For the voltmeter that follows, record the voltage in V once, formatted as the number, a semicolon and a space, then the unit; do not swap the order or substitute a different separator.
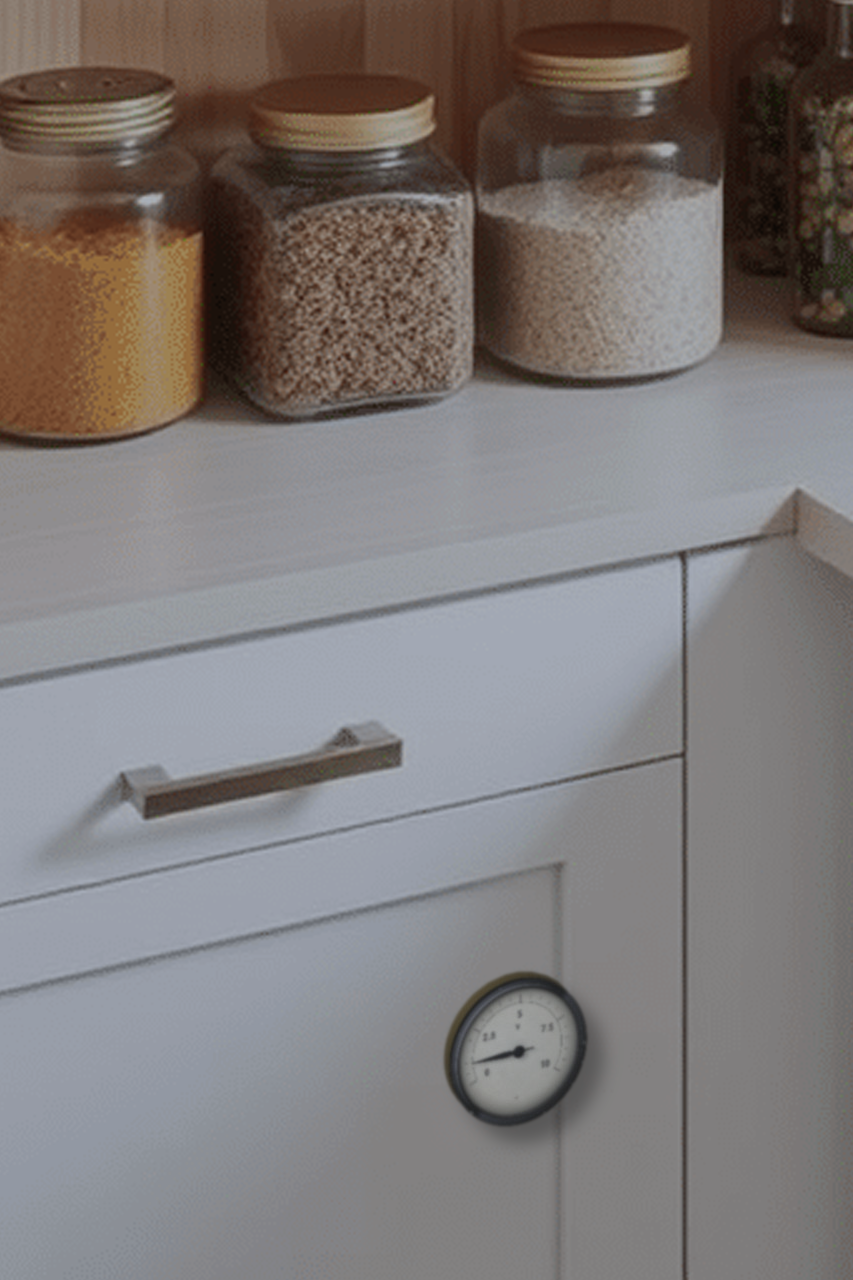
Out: 1; V
